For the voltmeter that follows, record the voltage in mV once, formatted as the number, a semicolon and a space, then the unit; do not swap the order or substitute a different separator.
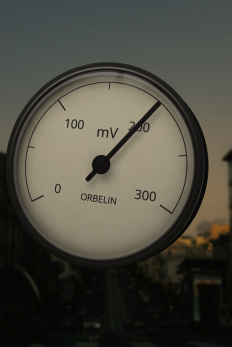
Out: 200; mV
